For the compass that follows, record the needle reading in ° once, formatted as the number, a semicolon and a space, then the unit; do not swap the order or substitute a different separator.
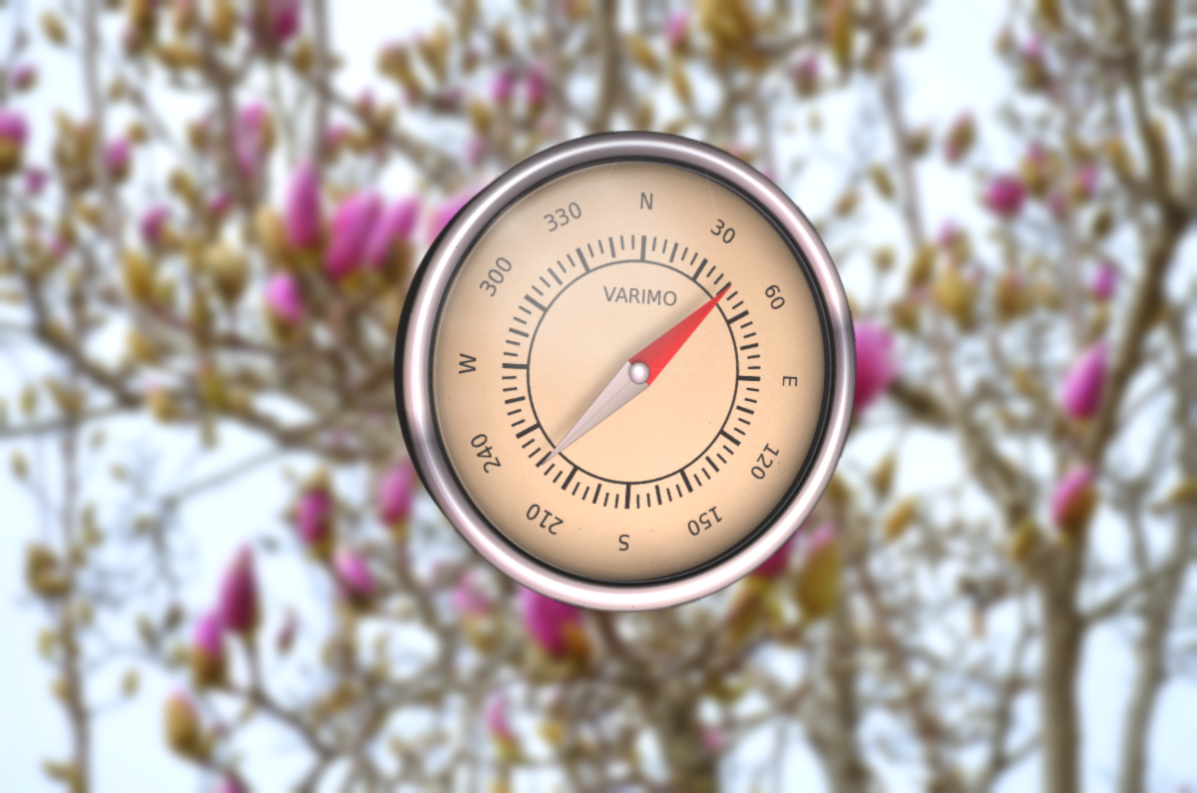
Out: 45; °
